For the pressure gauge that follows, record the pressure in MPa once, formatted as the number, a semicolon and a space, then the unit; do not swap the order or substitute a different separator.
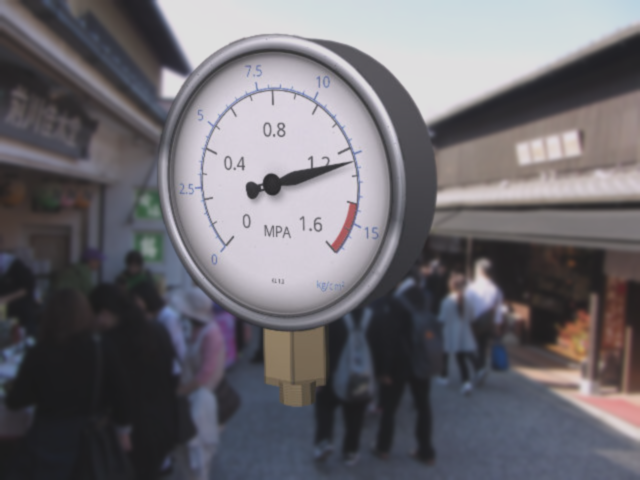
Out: 1.25; MPa
